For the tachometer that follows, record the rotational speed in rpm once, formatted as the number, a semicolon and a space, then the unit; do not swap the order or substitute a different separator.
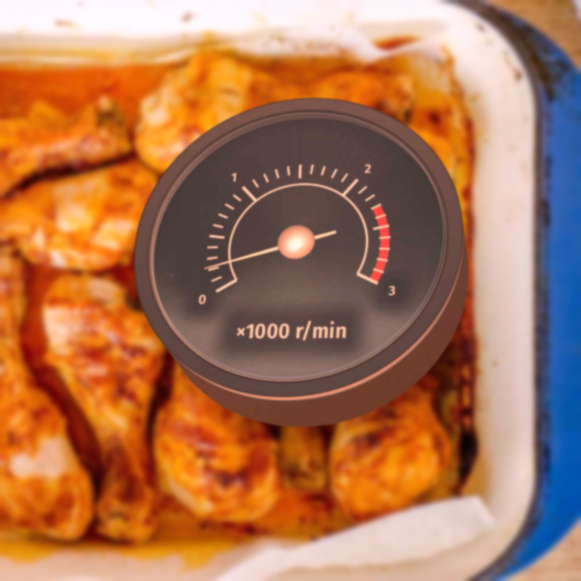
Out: 200; rpm
